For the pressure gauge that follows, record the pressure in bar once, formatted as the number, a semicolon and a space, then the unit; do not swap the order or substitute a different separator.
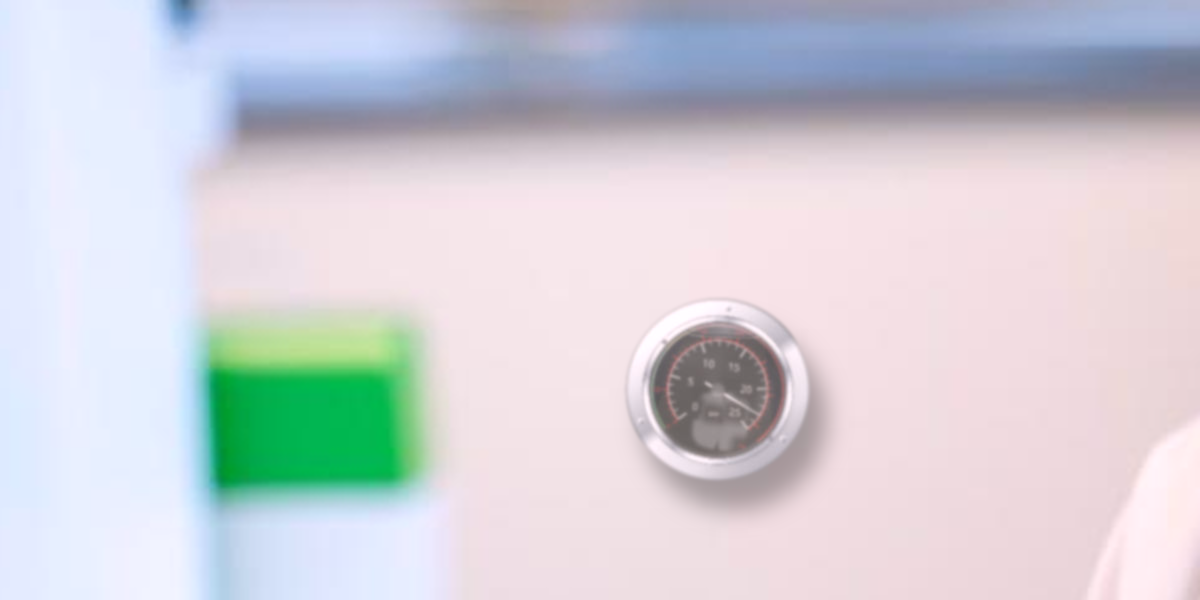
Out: 23; bar
